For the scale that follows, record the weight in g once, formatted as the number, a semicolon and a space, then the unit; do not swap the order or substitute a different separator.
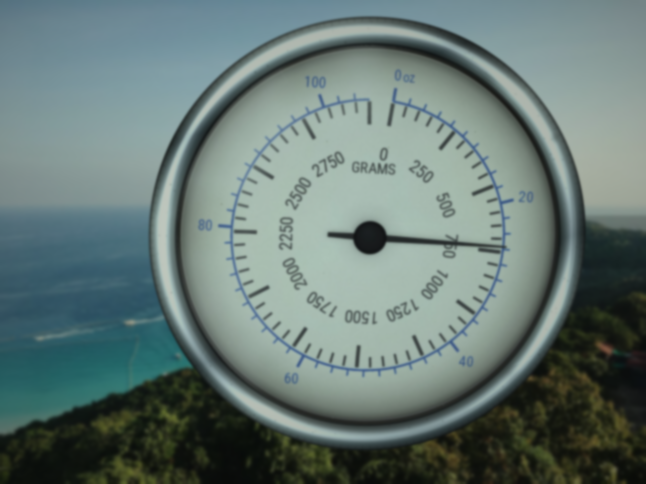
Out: 725; g
